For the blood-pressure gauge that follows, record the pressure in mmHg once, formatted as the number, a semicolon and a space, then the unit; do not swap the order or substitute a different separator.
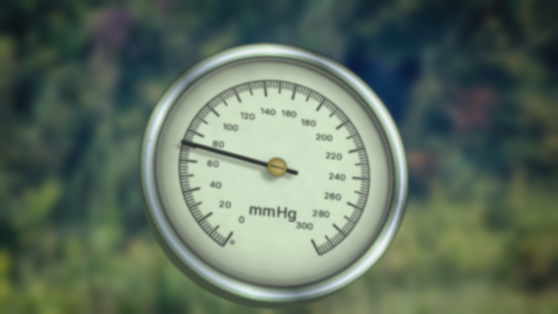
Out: 70; mmHg
